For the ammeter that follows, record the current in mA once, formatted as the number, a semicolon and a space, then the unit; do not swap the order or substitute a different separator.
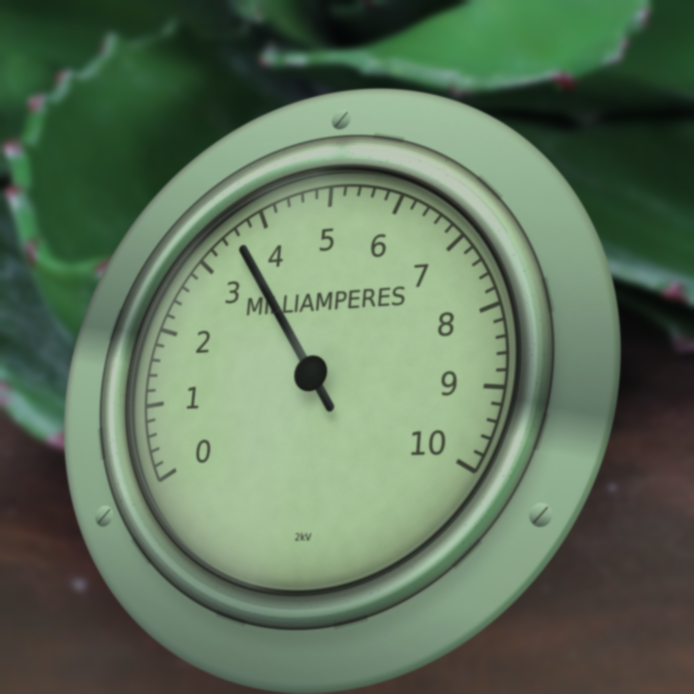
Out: 3.6; mA
